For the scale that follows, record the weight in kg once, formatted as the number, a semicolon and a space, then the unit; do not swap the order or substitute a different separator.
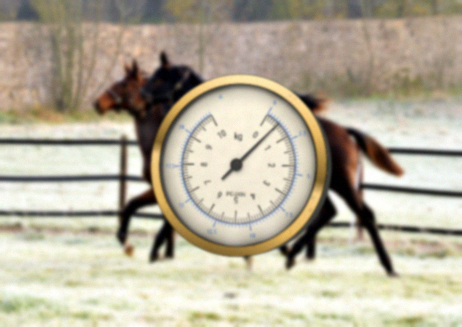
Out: 0.5; kg
